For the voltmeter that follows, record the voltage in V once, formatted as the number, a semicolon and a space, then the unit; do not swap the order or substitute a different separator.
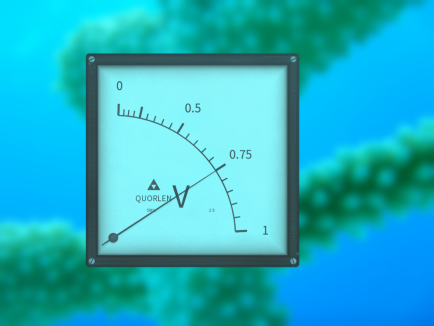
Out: 0.75; V
